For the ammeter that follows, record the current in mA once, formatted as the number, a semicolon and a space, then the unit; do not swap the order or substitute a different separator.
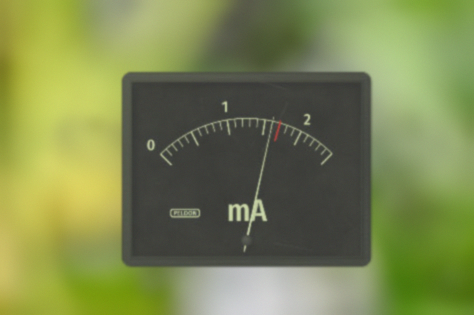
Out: 1.6; mA
